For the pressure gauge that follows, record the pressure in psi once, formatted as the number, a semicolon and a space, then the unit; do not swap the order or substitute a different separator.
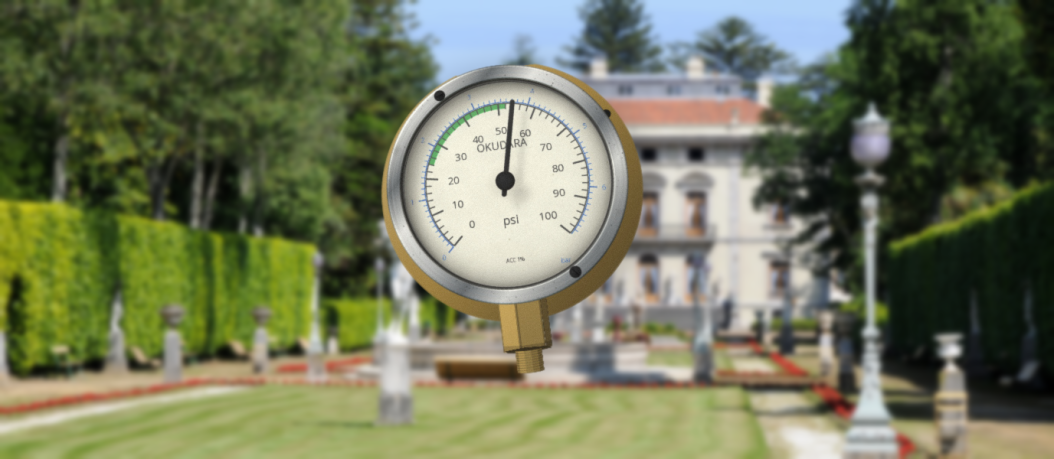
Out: 54; psi
